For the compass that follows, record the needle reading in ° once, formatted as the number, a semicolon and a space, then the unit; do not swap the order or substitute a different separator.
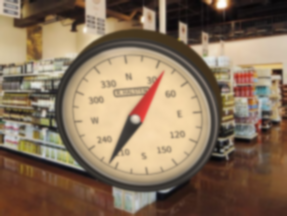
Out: 37.5; °
